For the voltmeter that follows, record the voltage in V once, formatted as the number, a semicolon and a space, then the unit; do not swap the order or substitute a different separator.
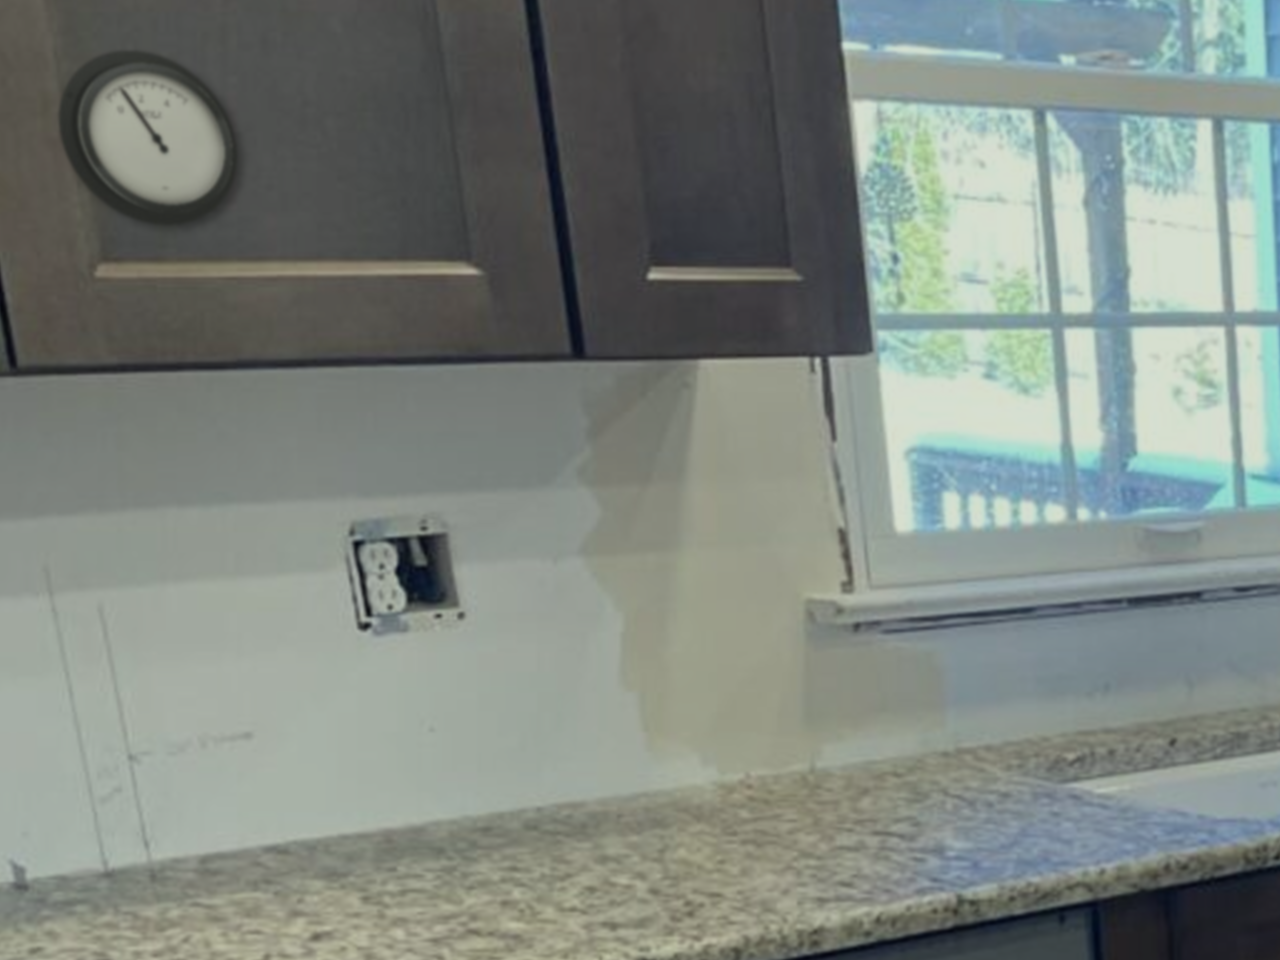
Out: 1; V
